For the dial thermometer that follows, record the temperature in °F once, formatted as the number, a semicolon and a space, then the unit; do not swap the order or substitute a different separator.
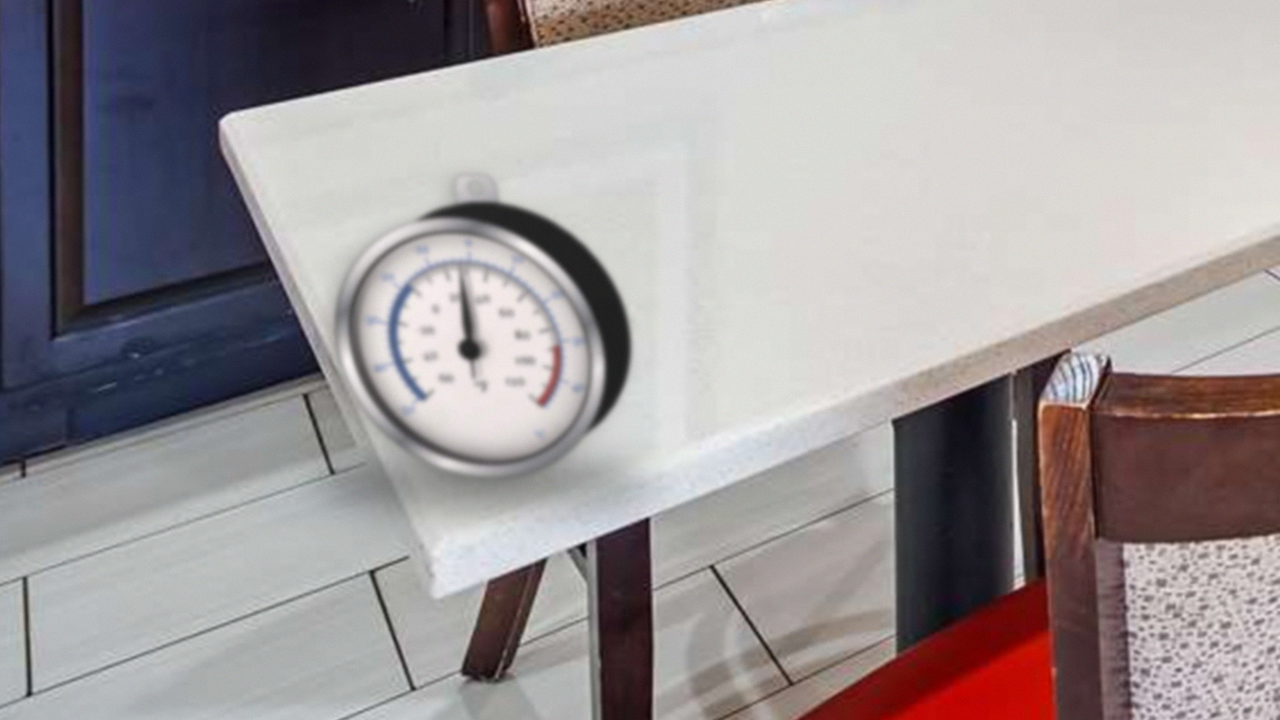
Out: 30; °F
